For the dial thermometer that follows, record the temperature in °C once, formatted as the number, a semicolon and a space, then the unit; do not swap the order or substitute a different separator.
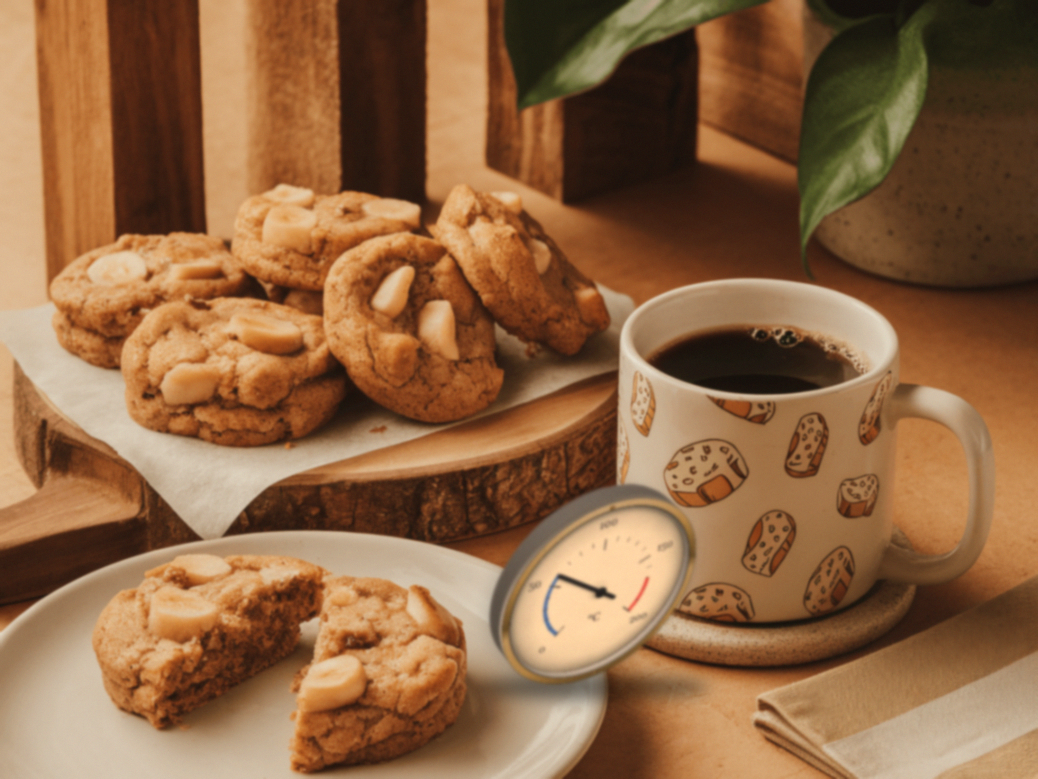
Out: 60; °C
